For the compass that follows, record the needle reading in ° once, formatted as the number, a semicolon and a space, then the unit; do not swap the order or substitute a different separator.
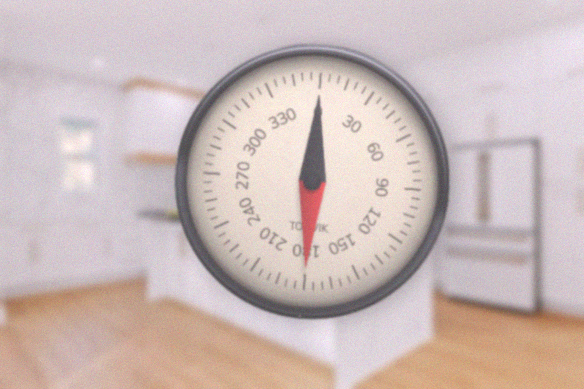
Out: 180; °
